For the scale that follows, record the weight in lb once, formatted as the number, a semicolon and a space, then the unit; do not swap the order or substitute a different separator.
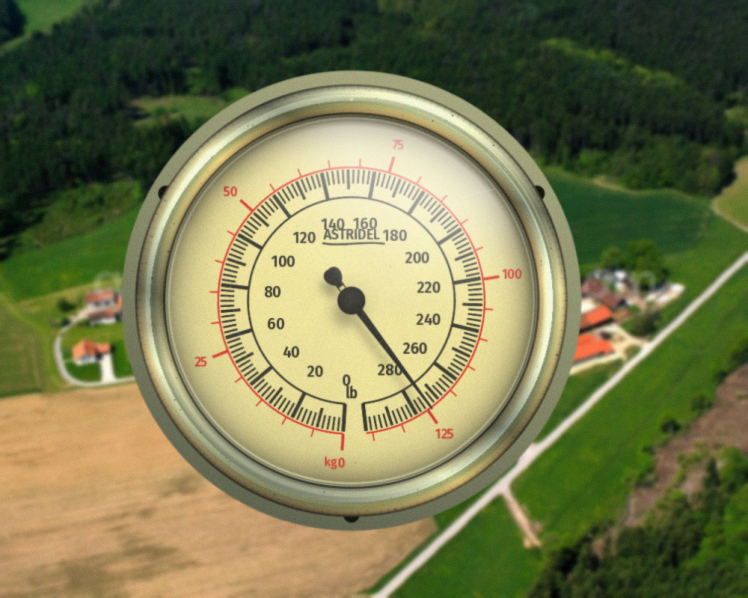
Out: 274; lb
